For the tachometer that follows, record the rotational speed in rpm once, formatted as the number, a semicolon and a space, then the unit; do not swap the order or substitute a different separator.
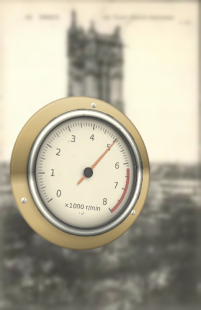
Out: 5000; rpm
